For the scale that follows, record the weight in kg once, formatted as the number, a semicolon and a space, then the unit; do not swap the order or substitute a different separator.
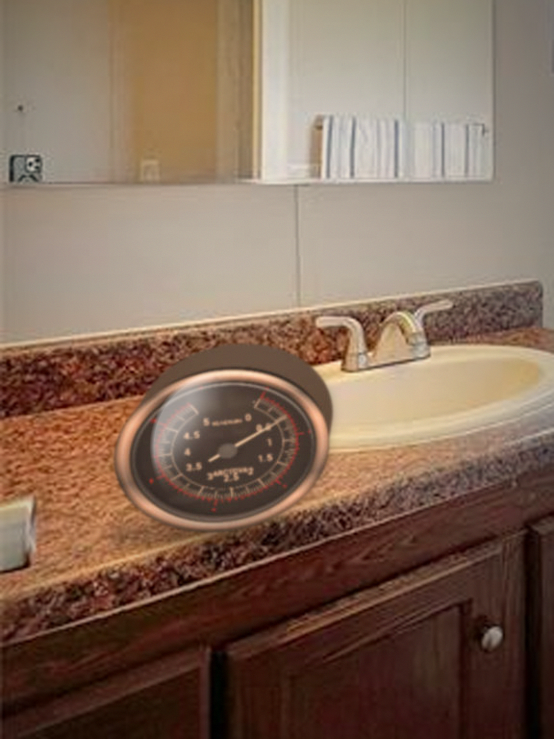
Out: 0.5; kg
